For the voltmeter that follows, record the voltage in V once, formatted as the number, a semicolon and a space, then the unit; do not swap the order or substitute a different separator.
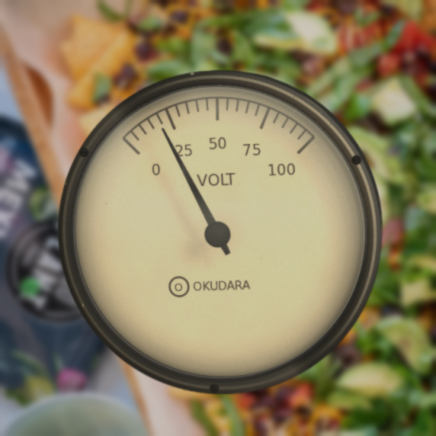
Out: 20; V
